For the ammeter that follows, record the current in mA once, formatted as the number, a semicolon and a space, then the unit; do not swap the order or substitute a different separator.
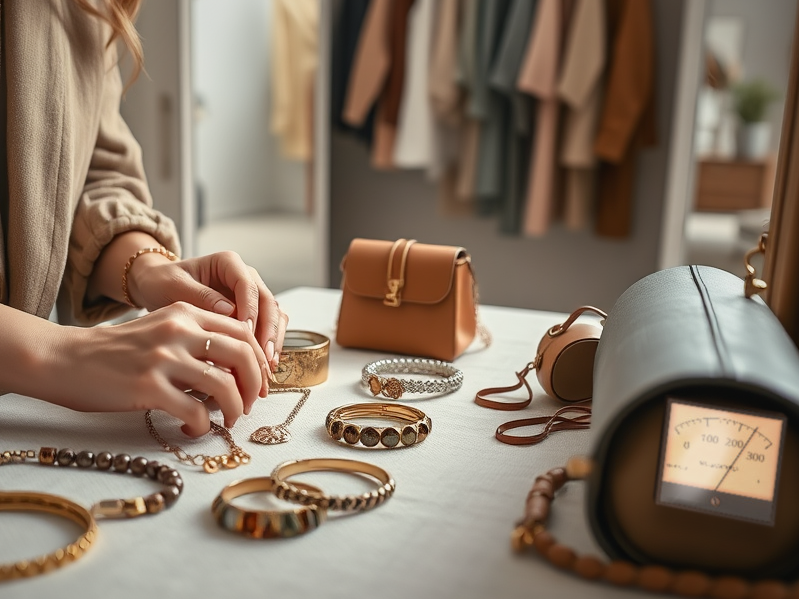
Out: 240; mA
